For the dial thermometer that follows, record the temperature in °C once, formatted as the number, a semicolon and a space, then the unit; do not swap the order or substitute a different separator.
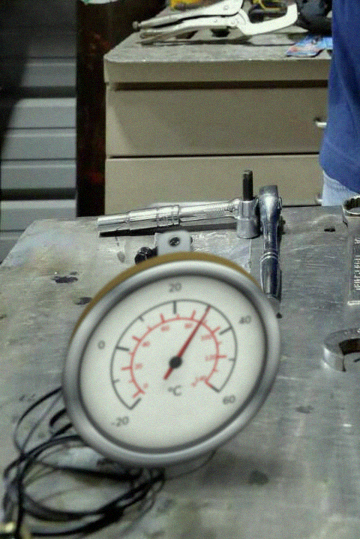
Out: 30; °C
